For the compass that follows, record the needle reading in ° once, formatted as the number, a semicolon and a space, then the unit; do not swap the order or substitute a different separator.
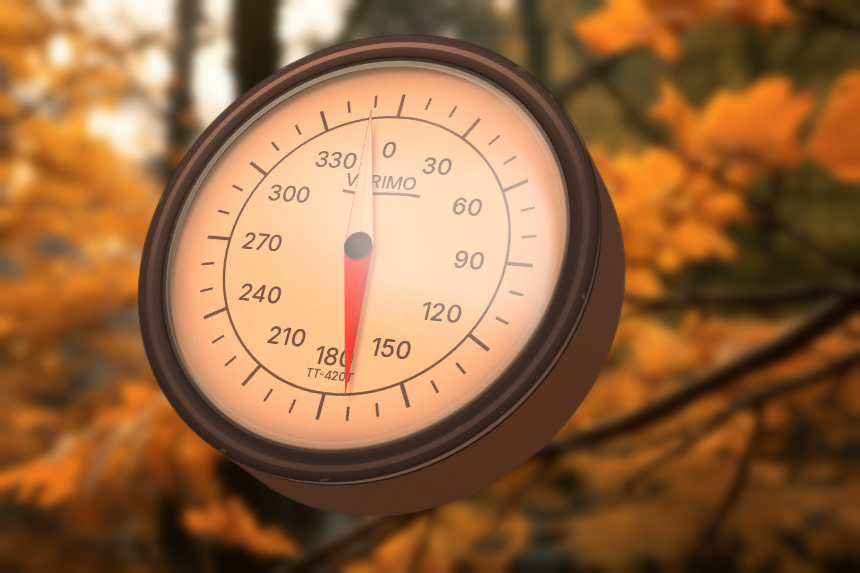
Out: 170; °
